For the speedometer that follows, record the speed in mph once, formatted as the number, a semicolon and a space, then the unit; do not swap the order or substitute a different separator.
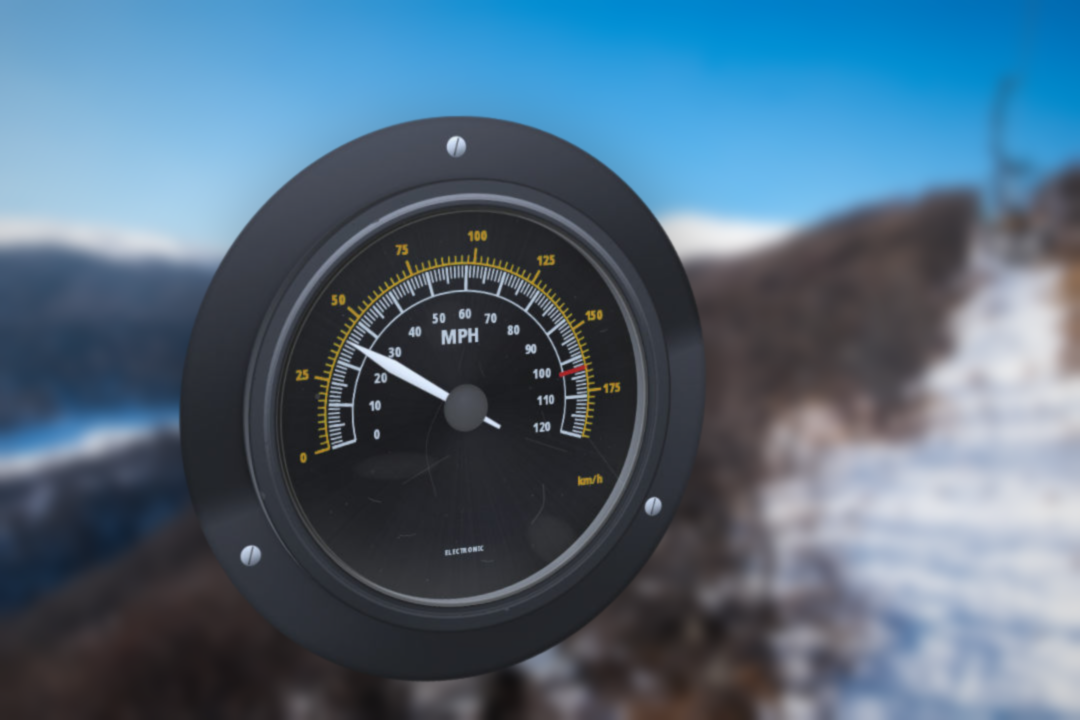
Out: 25; mph
